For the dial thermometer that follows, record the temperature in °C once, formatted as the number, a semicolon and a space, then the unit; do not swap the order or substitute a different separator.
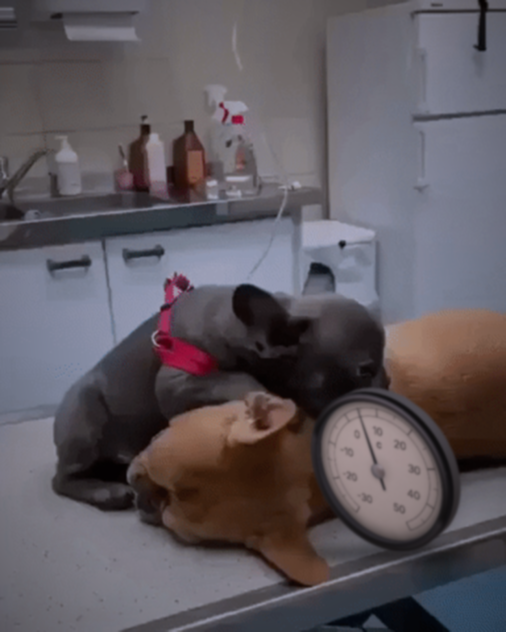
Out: 5; °C
